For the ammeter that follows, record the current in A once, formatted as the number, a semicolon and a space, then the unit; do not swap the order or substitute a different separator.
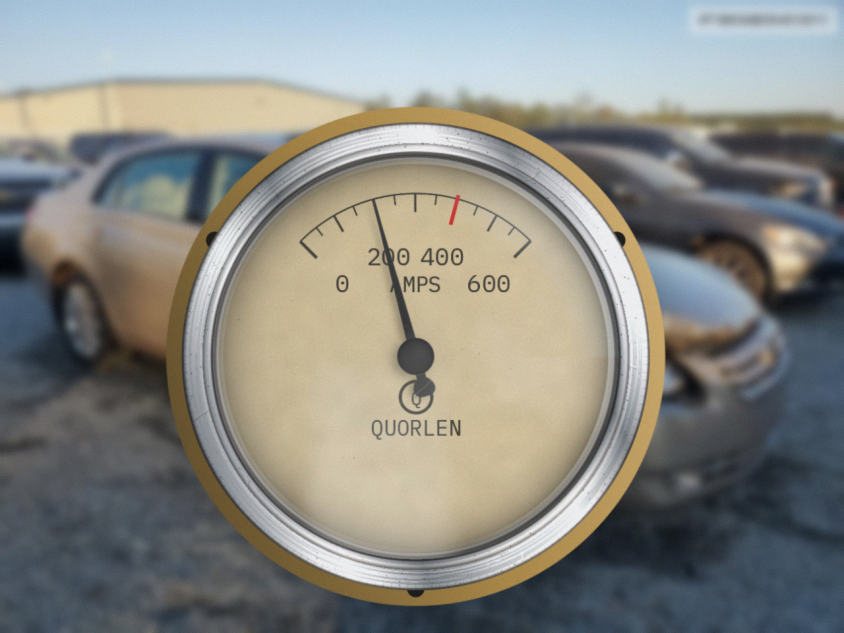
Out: 200; A
